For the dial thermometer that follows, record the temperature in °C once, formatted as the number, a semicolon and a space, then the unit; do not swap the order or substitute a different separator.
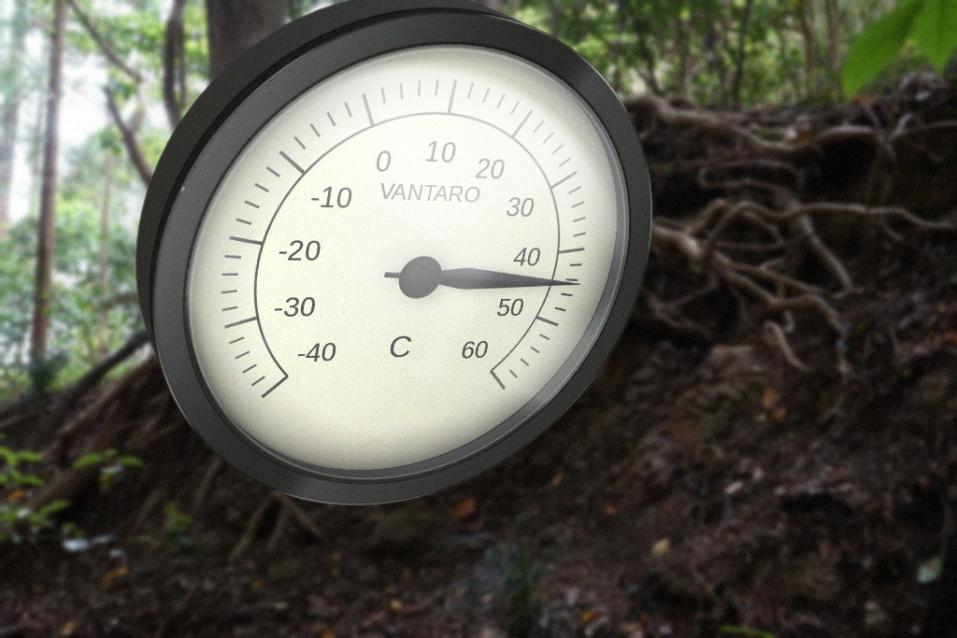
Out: 44; °C
